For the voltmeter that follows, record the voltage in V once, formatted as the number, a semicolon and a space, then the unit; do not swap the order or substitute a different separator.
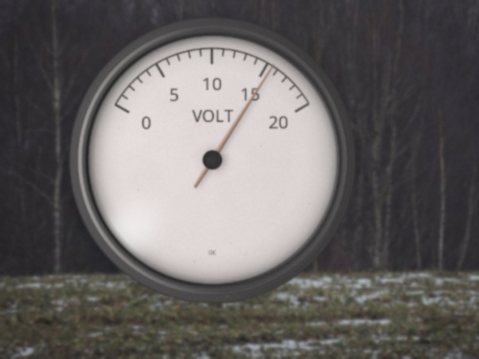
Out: 15.5; V
